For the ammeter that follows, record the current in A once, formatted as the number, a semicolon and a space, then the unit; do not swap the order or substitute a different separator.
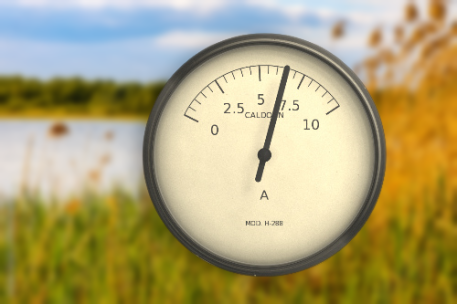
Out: 6.5; A
